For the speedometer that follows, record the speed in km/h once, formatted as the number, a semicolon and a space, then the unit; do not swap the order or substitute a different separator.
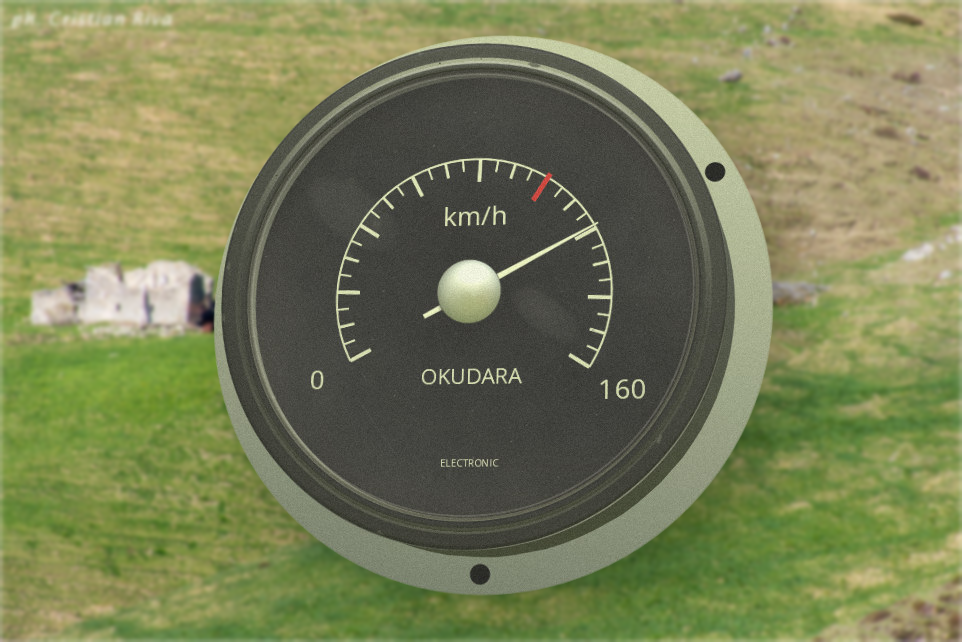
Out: 120; km/h
